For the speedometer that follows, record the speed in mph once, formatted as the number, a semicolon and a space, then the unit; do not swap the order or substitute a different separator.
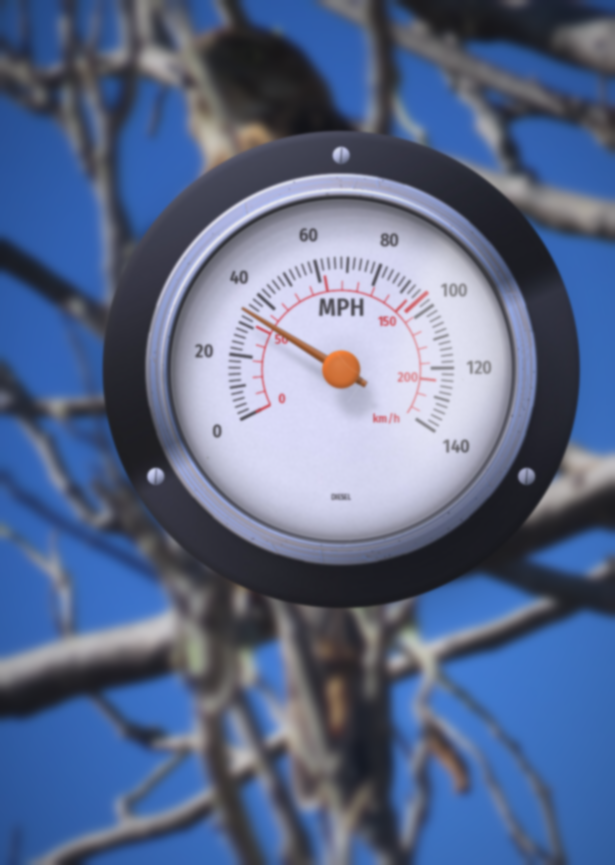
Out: 34; mph
